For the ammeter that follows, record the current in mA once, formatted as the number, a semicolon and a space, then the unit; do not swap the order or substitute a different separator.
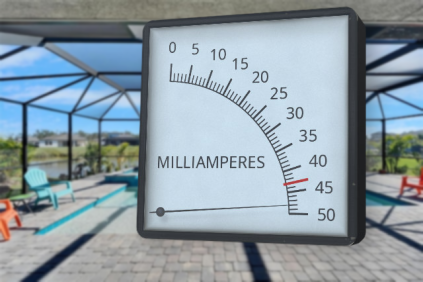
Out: 48; mA
